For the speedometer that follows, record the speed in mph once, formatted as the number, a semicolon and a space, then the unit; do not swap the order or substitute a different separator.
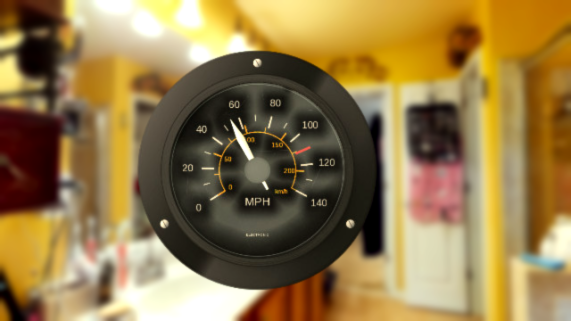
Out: 55; mph
